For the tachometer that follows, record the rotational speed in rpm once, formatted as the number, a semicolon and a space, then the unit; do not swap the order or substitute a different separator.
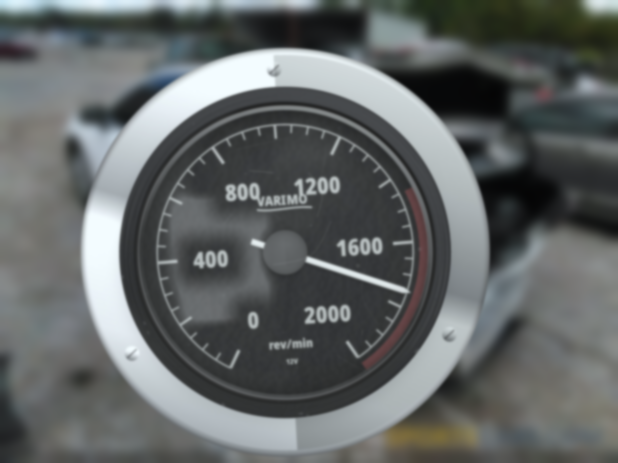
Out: 1750; rpm
